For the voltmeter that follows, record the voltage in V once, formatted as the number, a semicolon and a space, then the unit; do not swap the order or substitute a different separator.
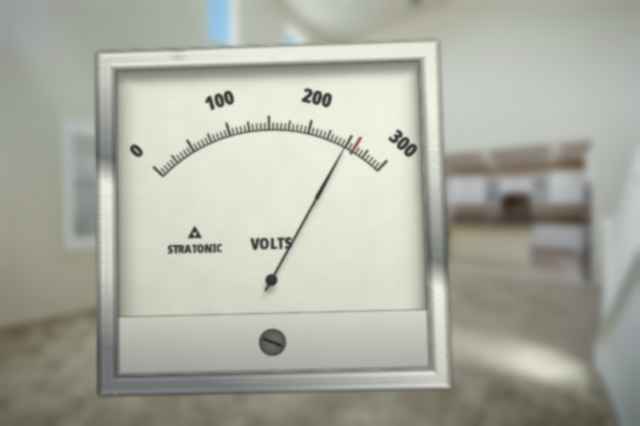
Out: 250; V
